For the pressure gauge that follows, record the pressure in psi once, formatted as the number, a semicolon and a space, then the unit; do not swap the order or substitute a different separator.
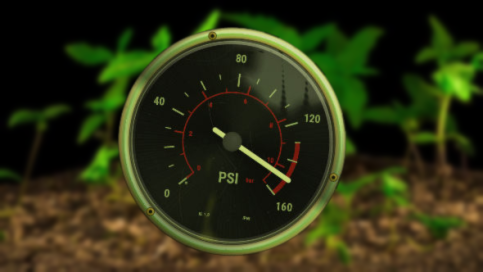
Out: 150; psi
